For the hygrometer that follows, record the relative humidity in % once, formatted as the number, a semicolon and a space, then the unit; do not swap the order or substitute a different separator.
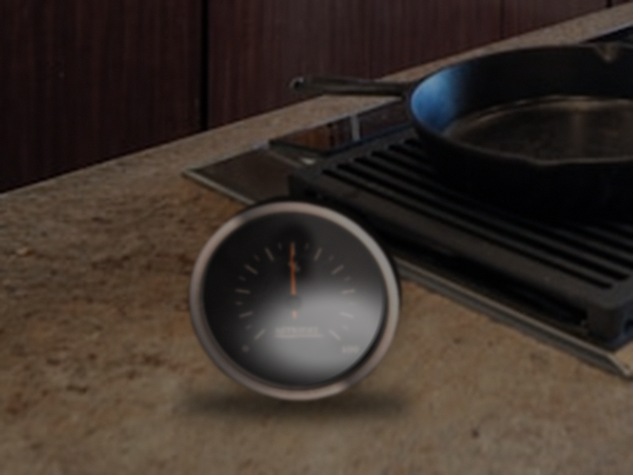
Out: 50; %
